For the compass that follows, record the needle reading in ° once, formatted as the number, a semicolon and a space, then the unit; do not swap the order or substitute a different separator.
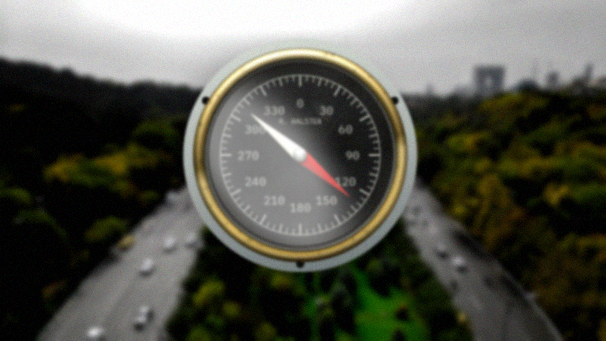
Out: 130; °
